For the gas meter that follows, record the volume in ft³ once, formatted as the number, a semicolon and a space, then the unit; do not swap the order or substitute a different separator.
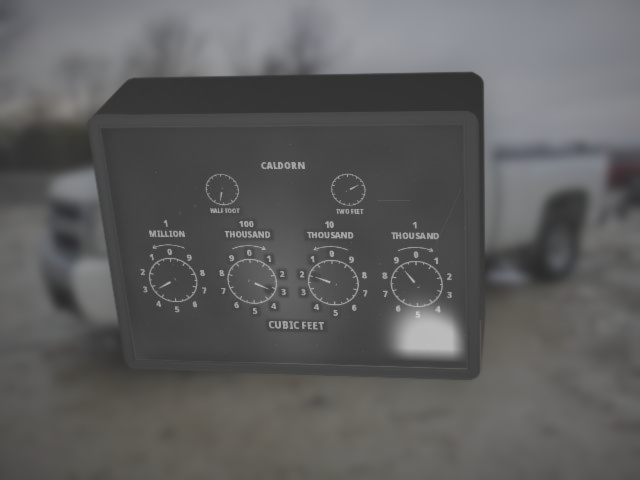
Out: 331900; ft³
